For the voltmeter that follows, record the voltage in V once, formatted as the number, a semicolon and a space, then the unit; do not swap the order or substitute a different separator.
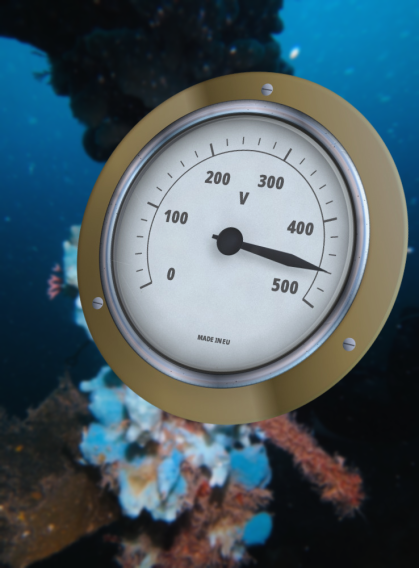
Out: 460; V
